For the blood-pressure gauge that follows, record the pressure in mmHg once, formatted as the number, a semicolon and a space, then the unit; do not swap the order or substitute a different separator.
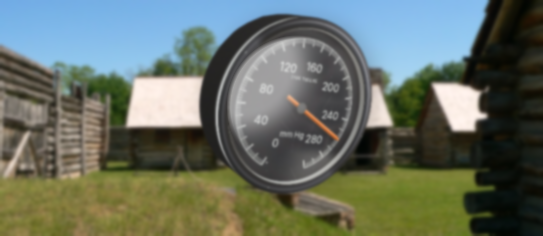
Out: 260; mmHg
